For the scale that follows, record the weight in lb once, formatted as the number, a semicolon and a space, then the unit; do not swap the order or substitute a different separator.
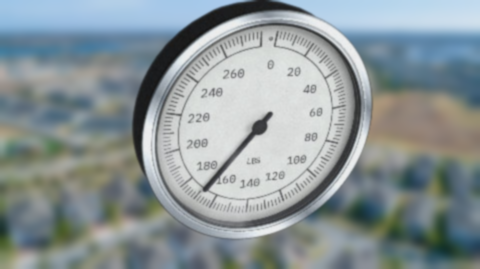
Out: 170; lb
